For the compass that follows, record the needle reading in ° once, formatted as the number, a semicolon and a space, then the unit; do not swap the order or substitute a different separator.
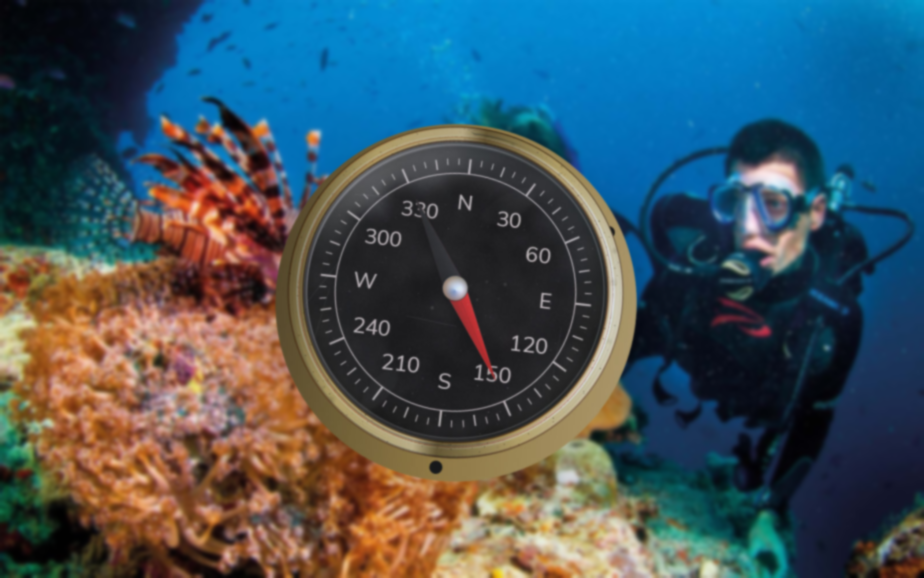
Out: 150; °
